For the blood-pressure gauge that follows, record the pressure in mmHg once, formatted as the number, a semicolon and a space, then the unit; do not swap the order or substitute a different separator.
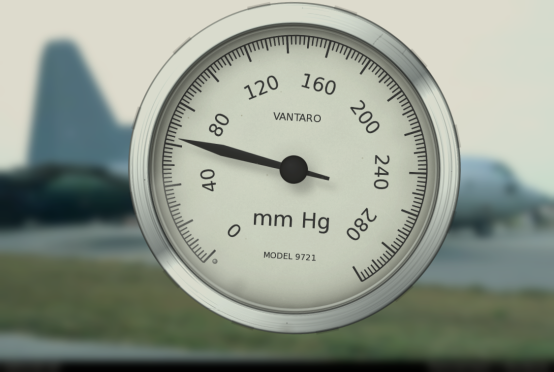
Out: 64; mmHg
